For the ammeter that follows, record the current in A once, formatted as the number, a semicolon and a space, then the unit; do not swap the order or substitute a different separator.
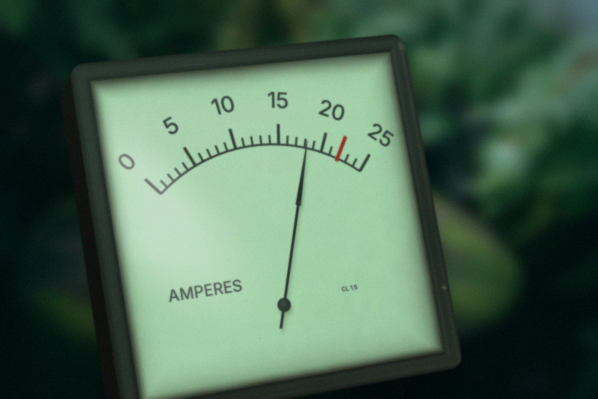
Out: 18; A
